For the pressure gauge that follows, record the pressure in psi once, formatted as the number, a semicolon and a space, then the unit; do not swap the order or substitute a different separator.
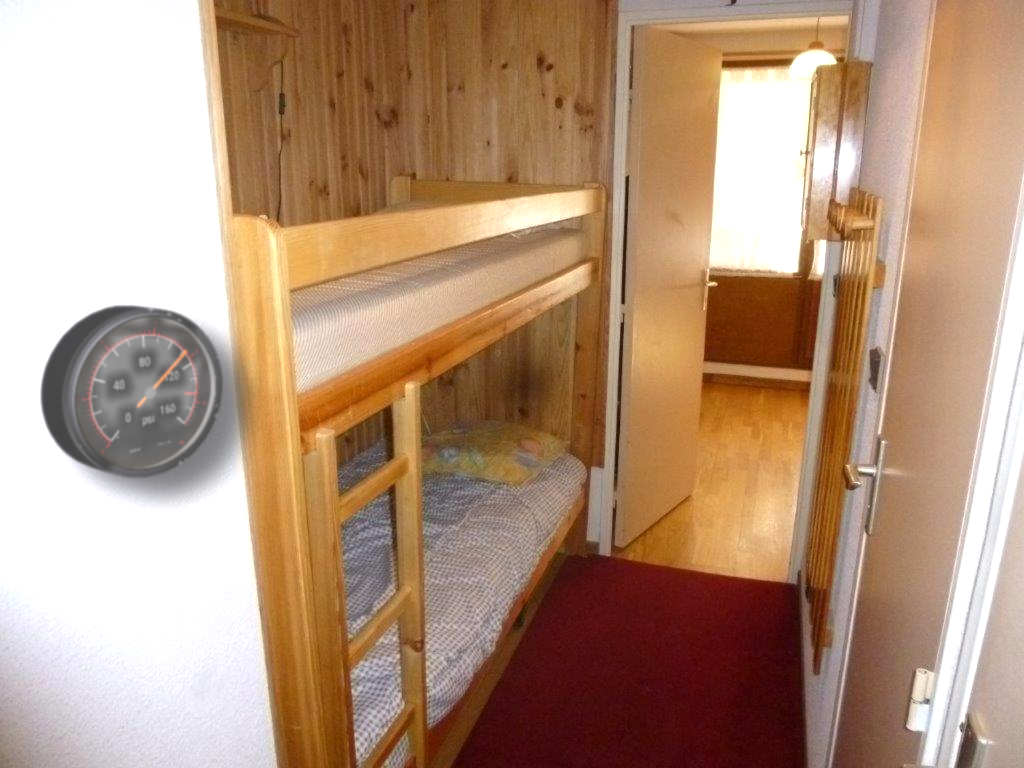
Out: 110; psi
